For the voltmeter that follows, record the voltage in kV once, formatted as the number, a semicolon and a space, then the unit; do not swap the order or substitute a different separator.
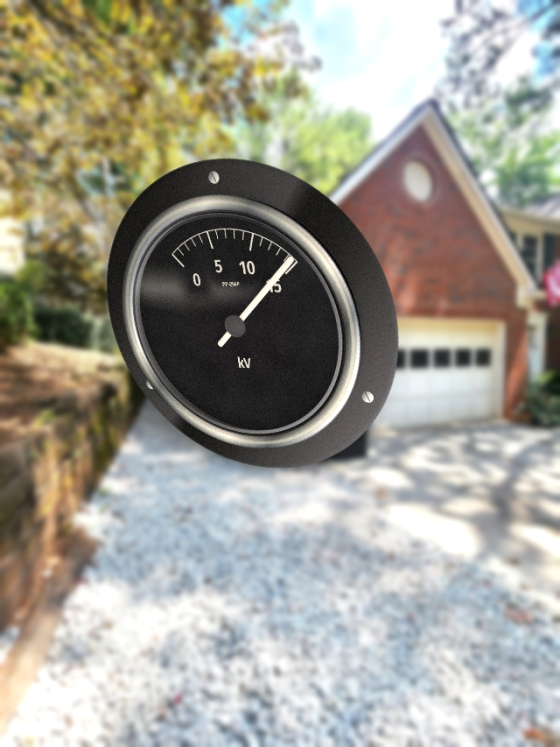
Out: 14.5; kV
